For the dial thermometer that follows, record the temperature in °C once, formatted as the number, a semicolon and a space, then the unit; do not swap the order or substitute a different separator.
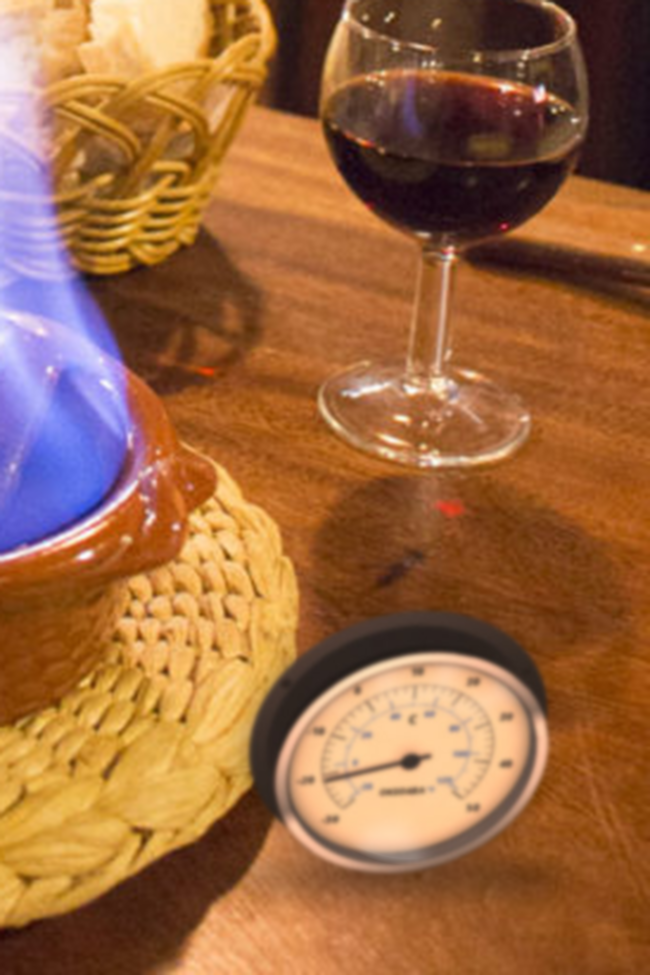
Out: -20; °C
